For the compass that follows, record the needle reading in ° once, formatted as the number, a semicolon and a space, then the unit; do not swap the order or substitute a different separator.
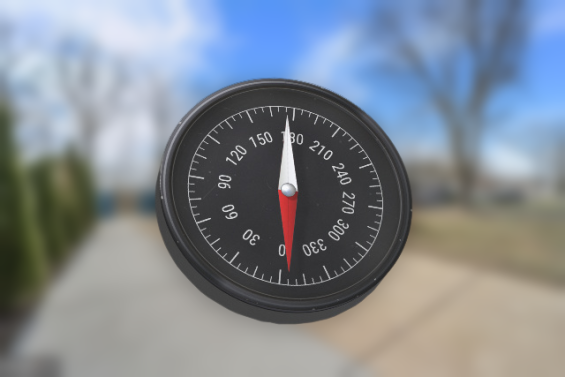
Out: 355; °
